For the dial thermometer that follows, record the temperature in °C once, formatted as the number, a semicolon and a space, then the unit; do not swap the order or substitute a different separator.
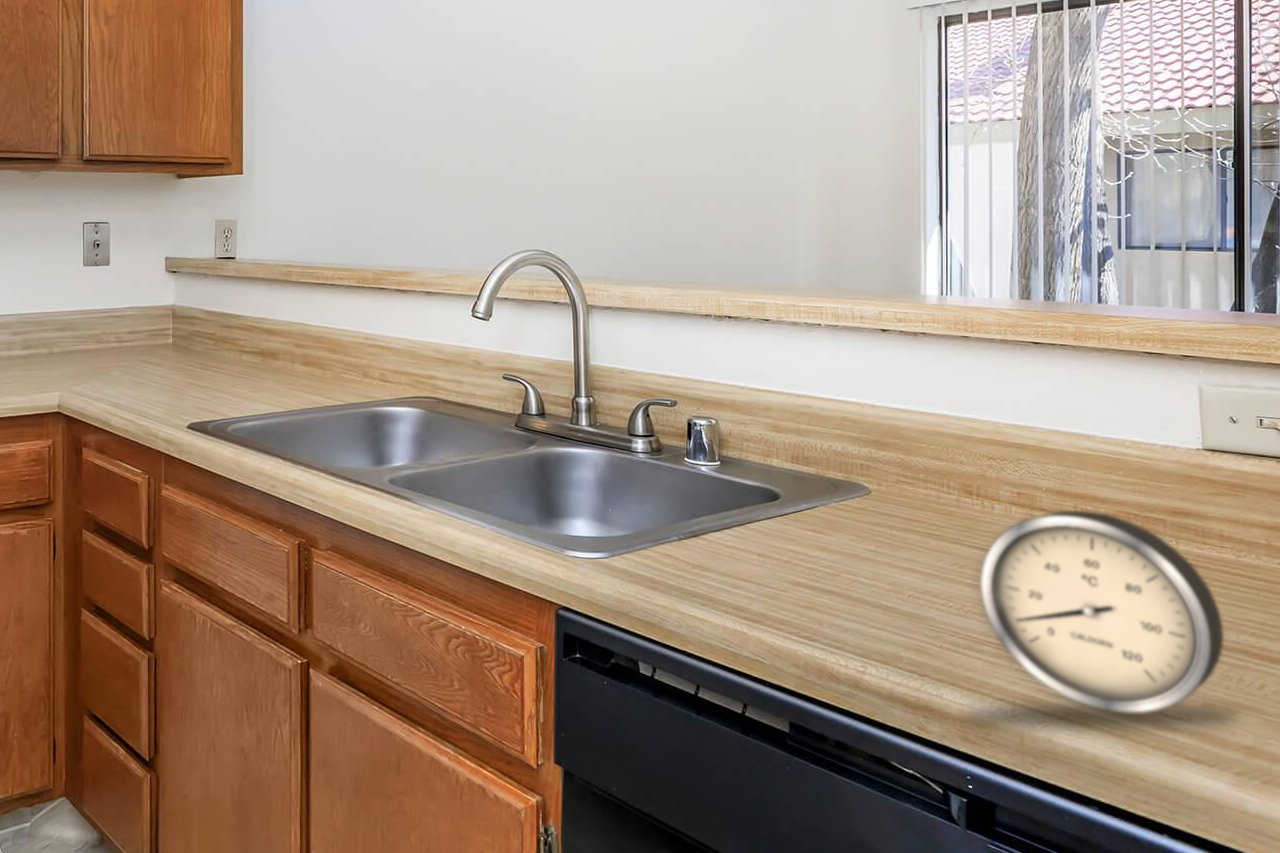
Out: 8; °C
